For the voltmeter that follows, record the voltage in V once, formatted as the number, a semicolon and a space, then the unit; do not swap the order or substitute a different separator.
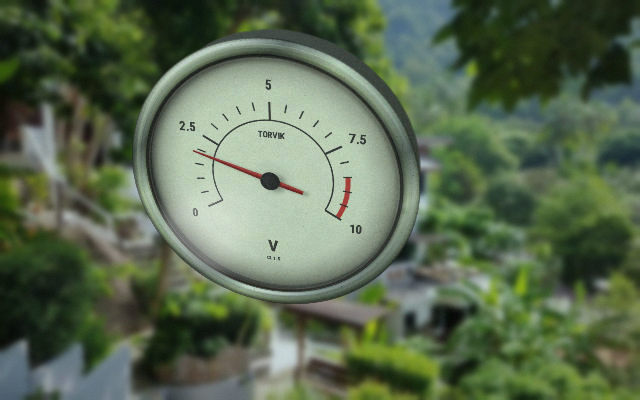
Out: 2; V
